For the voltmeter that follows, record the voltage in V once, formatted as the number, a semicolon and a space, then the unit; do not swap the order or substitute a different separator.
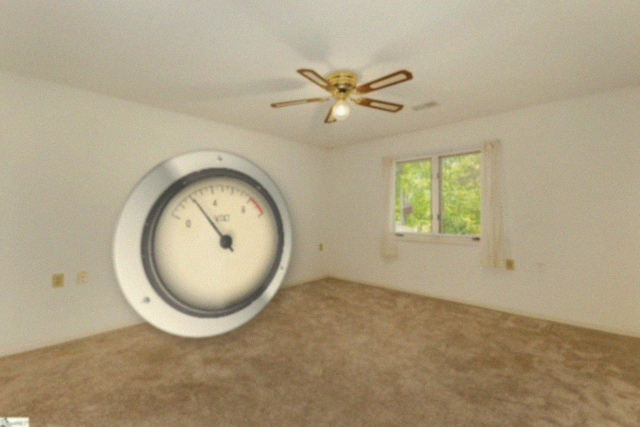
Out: 2; V
